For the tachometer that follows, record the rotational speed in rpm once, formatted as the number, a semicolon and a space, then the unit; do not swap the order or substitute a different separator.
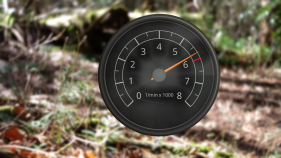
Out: 5750; rpm
